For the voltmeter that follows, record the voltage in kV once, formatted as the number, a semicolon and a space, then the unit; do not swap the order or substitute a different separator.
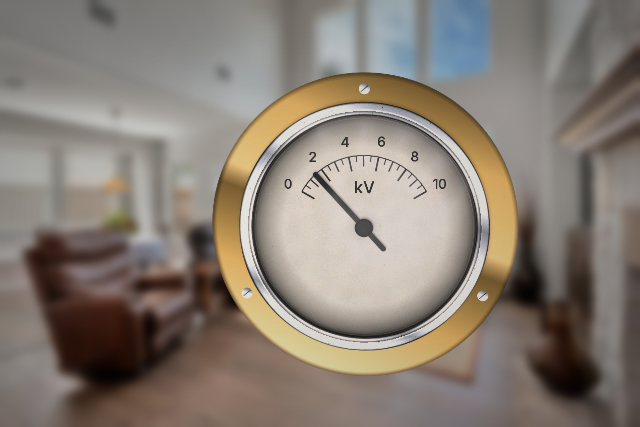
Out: 1.5; kV
